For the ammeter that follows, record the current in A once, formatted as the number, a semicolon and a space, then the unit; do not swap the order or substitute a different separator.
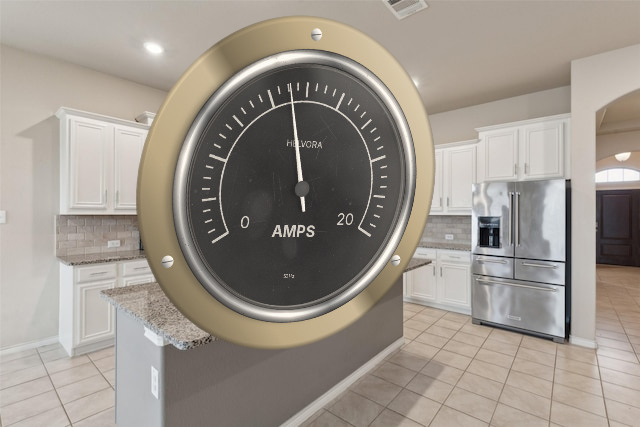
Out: 9; A
